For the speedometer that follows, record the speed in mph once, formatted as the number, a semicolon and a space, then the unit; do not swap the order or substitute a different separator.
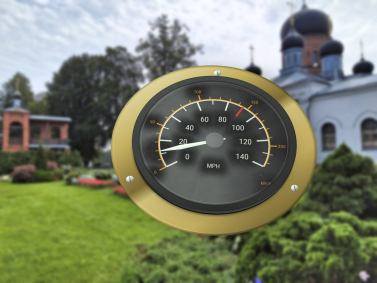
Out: 10; mph
